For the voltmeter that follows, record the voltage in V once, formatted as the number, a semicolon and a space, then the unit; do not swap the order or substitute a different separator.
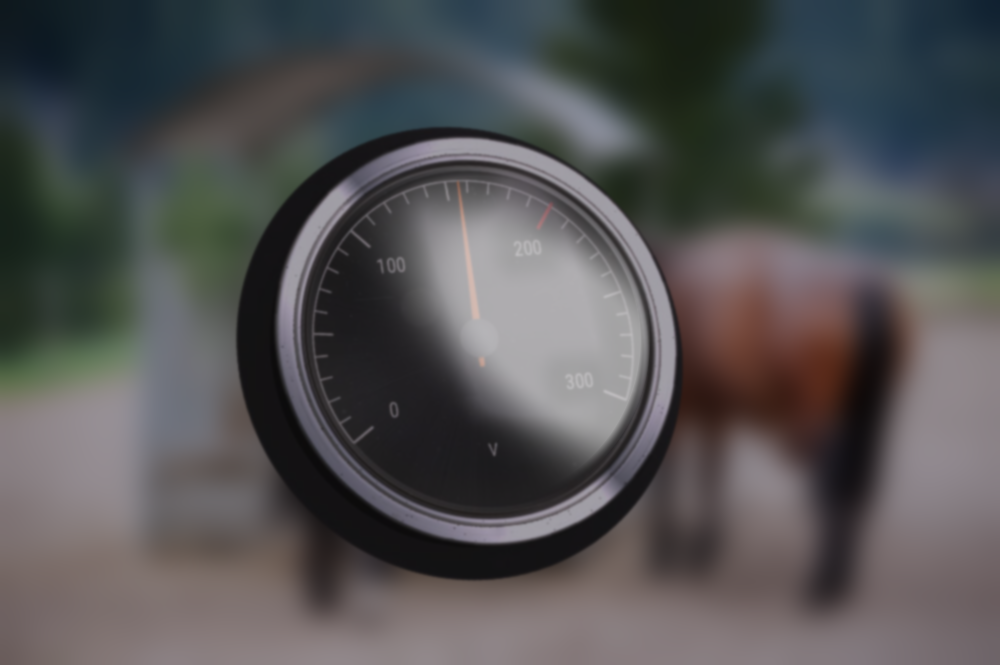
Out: 155; V
